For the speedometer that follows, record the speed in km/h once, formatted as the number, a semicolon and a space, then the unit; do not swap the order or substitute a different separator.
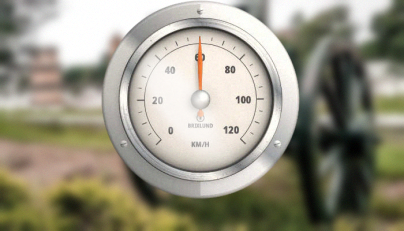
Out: 60; km/h
